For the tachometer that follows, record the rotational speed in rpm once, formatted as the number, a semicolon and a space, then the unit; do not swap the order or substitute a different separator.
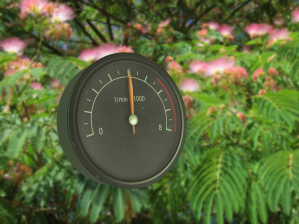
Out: 4000; rpm
